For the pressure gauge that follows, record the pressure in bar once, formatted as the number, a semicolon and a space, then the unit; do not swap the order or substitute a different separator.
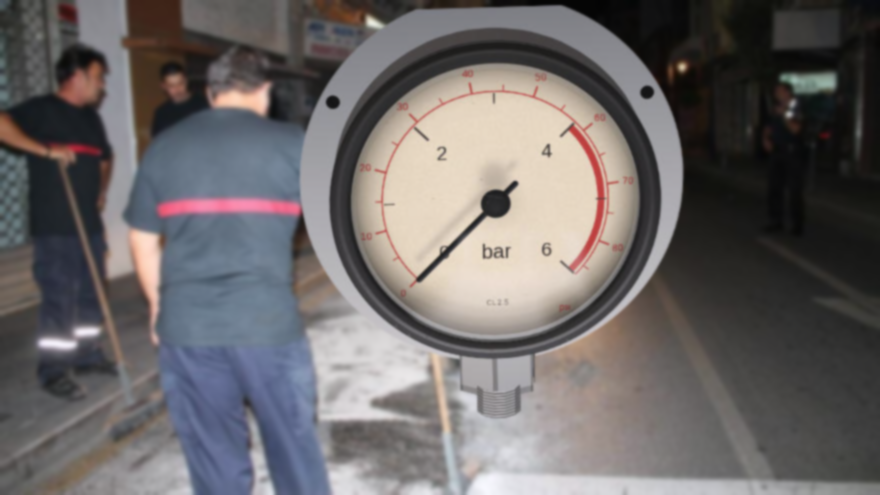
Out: 0; bar
